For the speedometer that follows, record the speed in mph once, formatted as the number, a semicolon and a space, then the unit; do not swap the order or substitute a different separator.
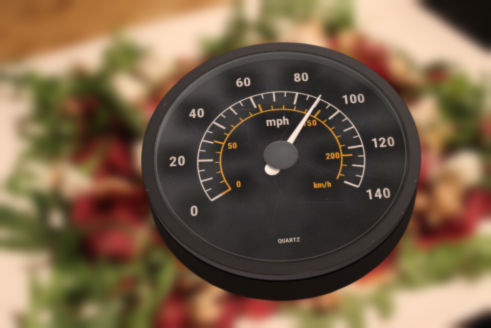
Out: 90; mph
